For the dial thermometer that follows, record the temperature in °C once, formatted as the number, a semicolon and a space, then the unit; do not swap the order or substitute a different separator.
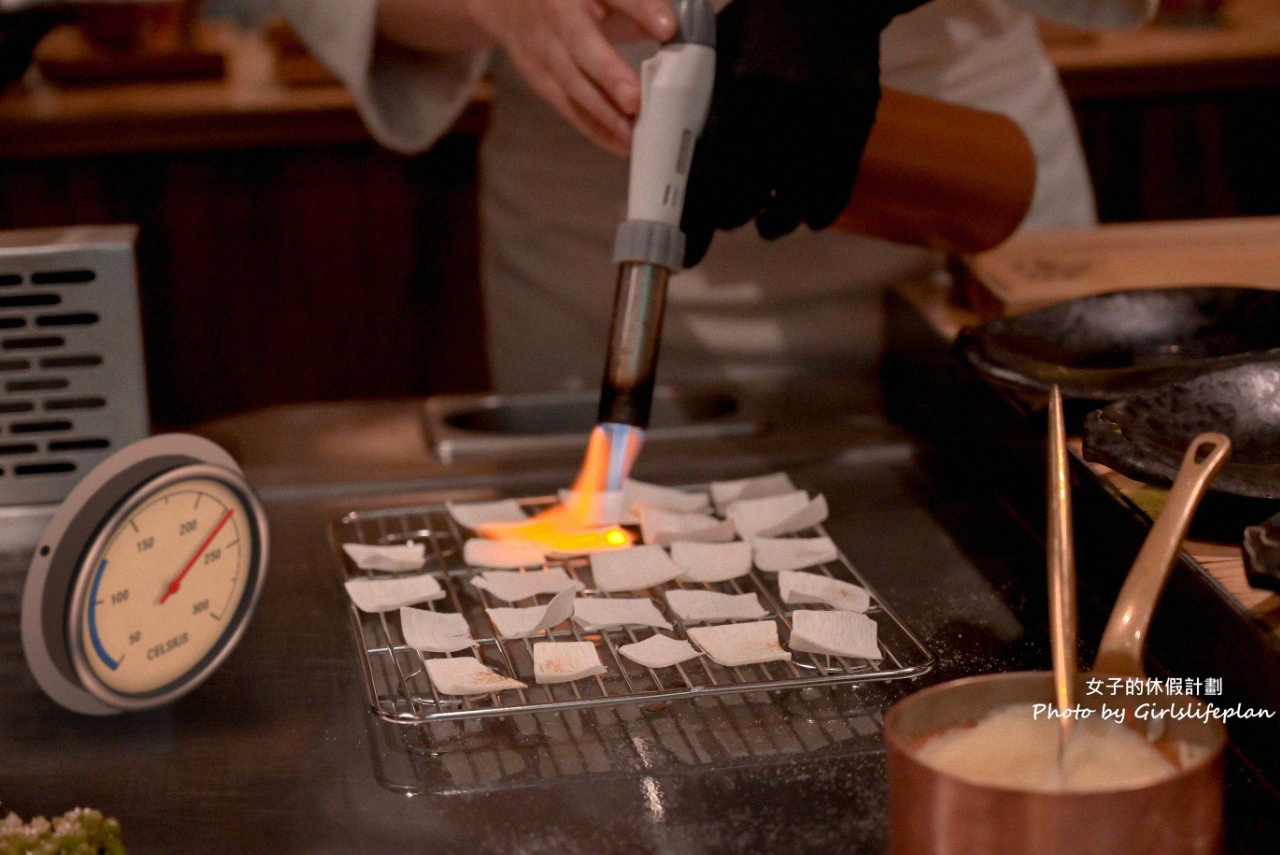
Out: 225; °C
